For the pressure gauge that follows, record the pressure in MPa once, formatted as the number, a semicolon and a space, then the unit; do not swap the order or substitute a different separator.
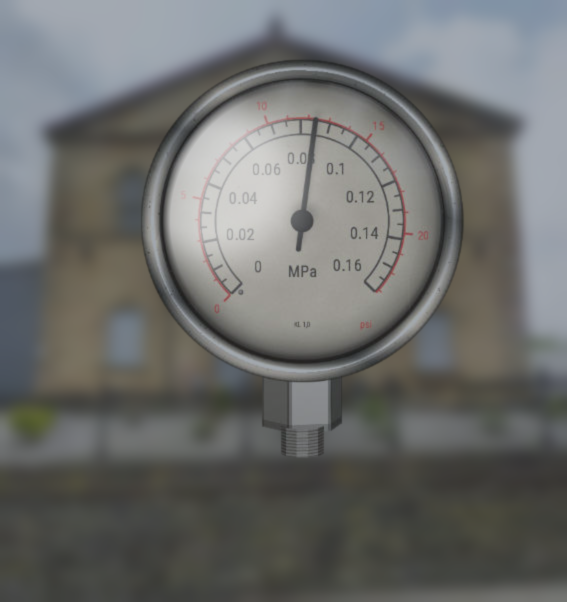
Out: 0.085; MPa
